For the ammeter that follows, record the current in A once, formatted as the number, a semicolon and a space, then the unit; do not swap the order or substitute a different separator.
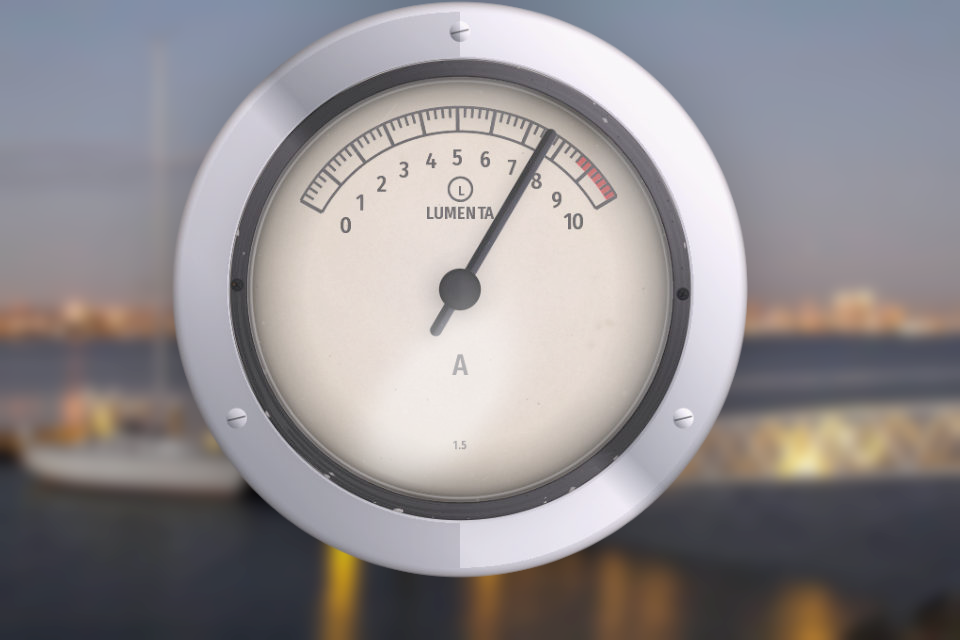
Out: 7.6; A
